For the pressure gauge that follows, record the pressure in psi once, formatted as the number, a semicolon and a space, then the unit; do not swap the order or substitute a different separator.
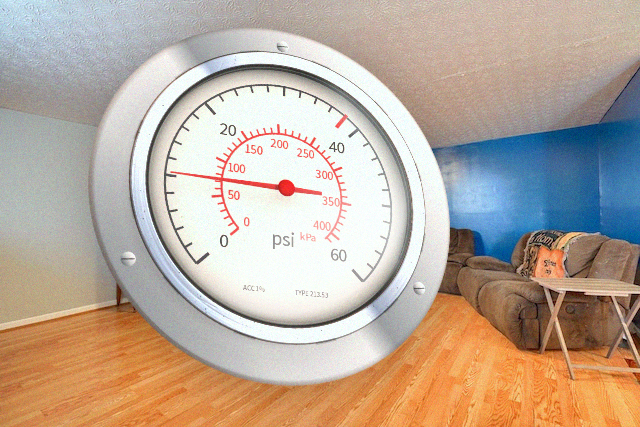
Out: 10; psi
